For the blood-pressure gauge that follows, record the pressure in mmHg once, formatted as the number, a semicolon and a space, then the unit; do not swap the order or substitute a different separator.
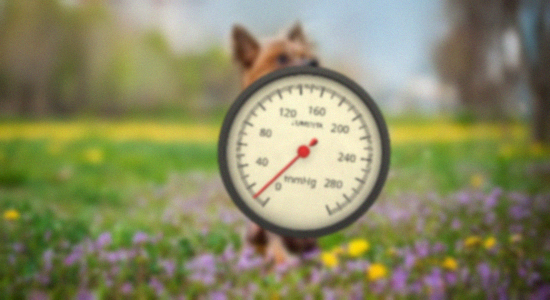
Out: 10; mmHg
